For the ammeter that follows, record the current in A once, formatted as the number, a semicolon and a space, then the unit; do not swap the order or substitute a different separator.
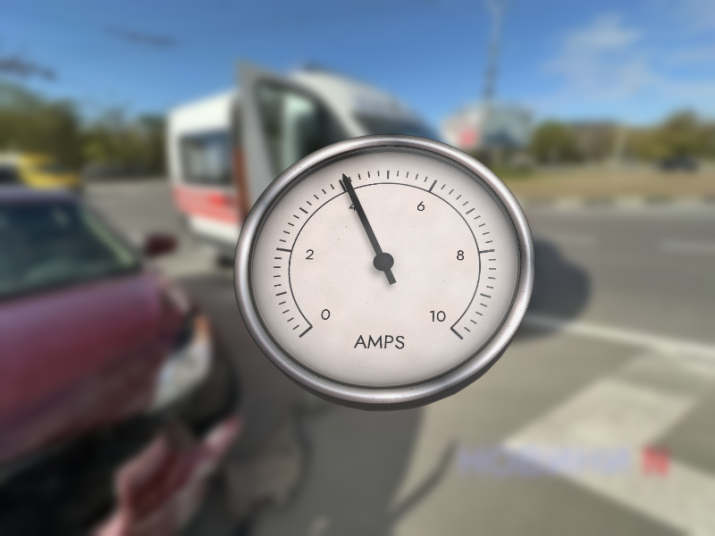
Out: 4.1; A
